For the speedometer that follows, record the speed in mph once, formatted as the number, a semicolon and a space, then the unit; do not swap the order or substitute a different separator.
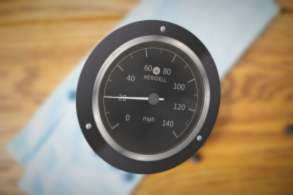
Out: 20; mph
